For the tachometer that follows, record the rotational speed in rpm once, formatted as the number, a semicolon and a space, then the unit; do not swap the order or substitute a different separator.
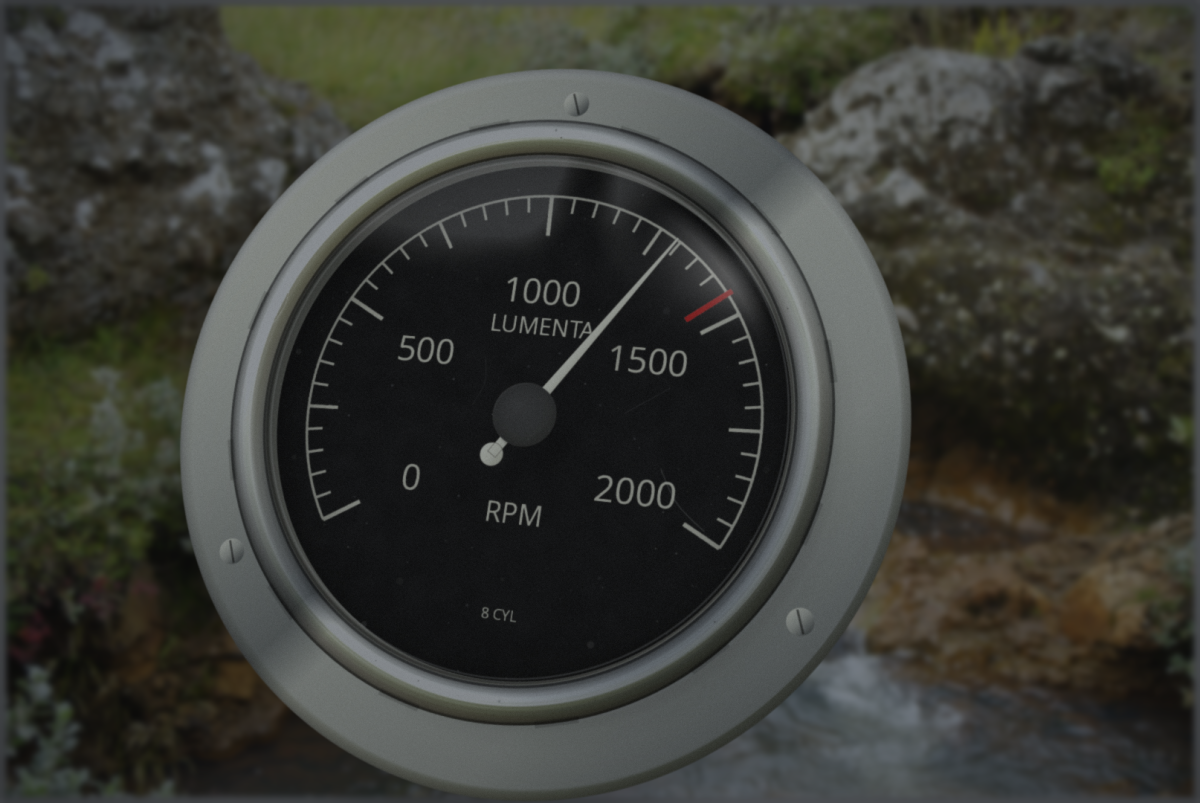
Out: 1300; rpm
